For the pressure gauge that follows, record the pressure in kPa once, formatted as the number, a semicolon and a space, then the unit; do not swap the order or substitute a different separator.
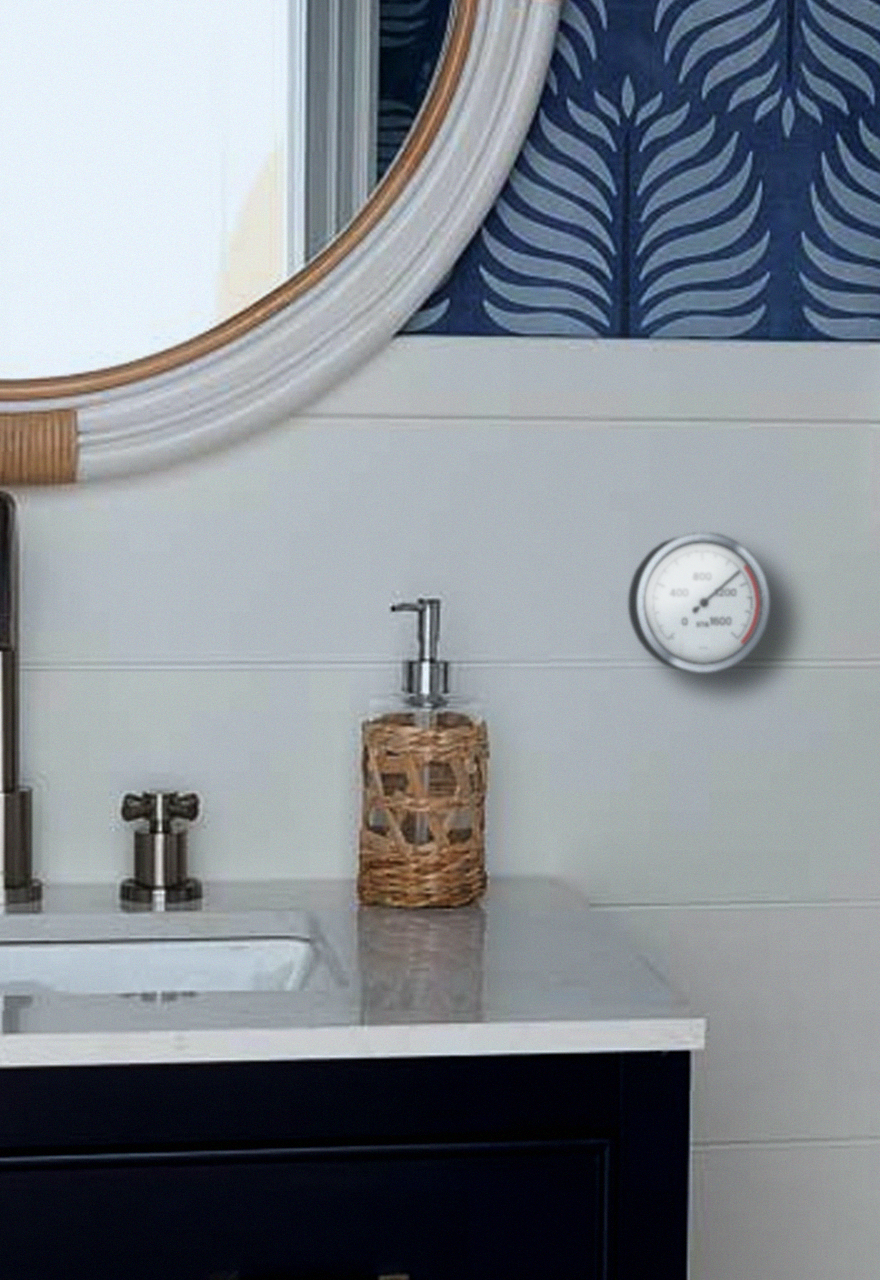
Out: 1100; kPa
